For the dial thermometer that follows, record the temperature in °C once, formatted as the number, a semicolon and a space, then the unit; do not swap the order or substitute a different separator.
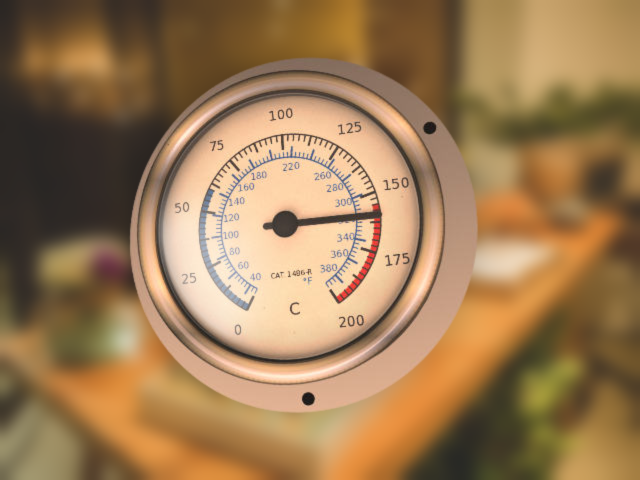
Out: 160; °C
